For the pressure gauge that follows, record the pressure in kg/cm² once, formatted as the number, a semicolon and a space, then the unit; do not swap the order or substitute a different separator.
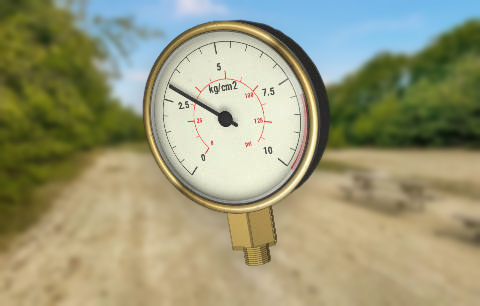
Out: 3; kg/cm²
